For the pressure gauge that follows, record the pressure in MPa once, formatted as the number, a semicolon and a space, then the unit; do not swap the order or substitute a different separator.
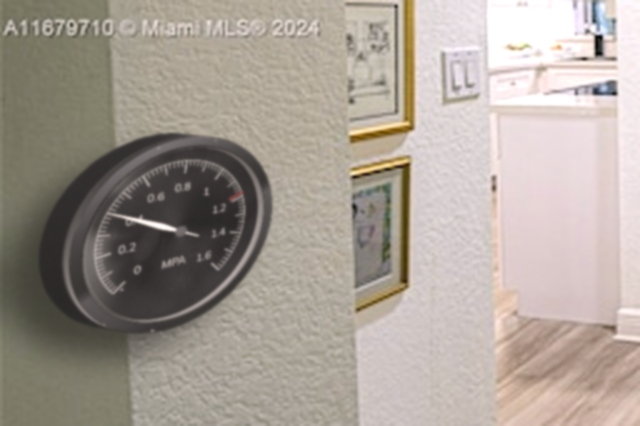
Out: 0.4; MPa
